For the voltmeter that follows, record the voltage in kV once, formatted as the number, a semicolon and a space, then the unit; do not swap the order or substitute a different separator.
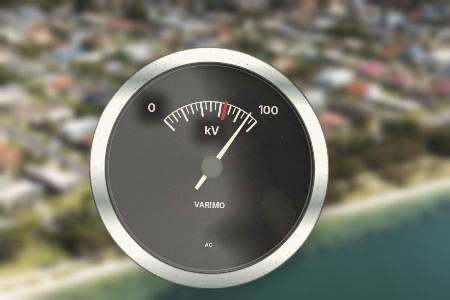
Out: 90; kV
